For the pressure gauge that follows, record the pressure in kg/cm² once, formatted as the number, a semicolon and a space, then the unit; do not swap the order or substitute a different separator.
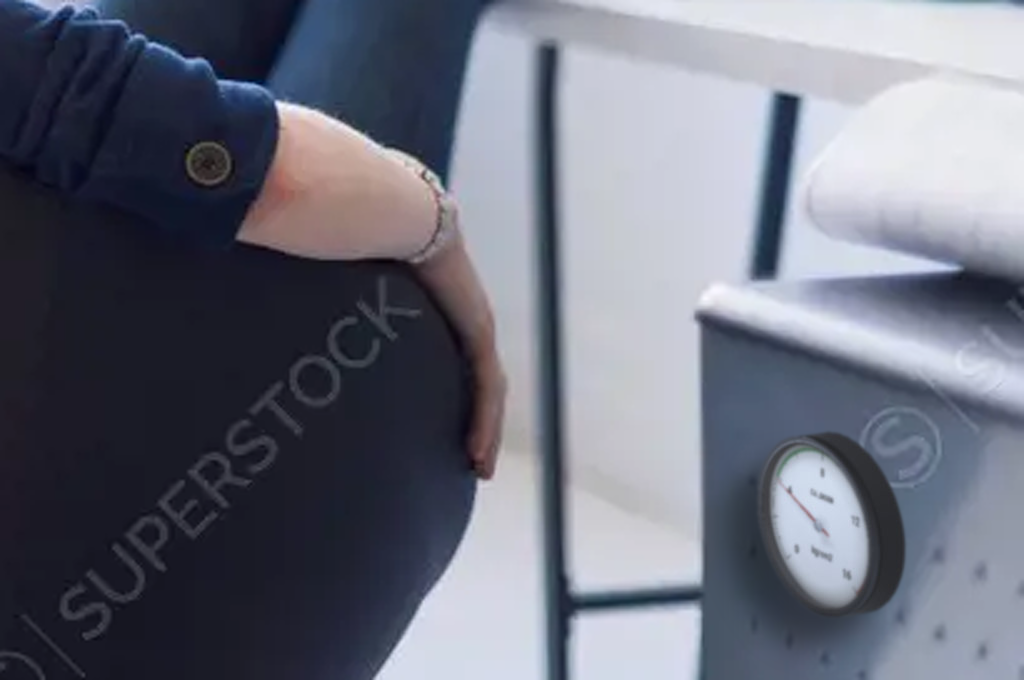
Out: 4; kg/cm²
